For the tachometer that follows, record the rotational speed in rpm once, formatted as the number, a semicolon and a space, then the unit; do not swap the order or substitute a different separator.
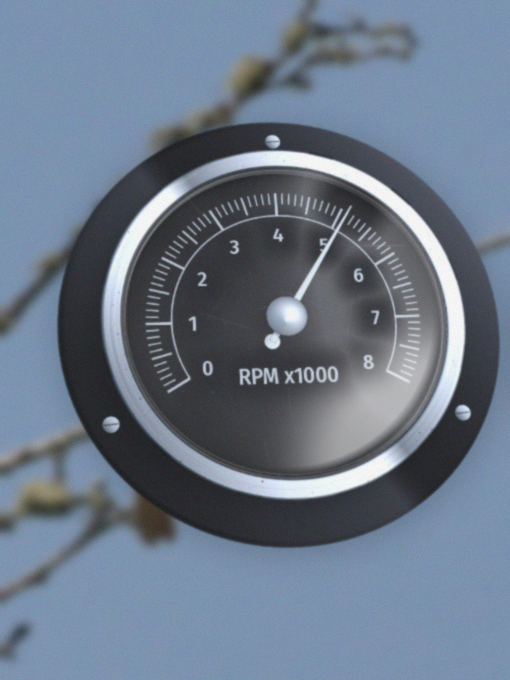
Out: 5100; rpm
